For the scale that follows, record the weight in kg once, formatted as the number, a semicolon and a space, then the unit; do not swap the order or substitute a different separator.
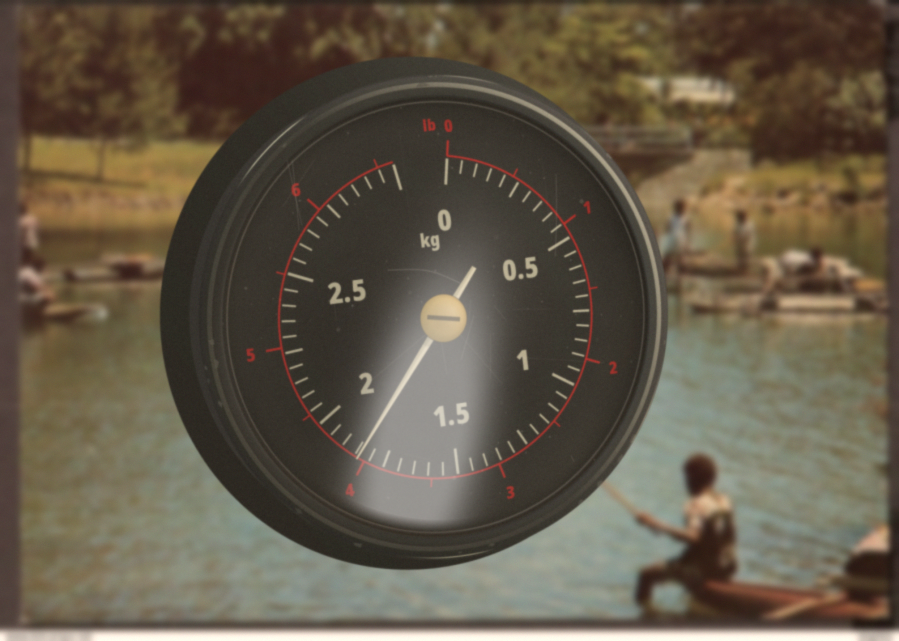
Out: 1.85; kg
